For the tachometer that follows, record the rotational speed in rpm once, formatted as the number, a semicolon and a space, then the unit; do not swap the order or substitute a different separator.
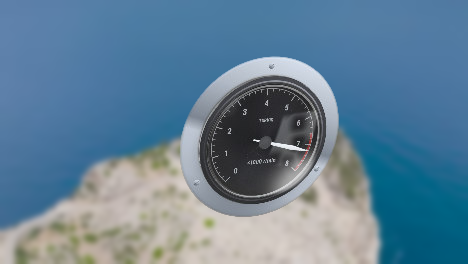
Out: 7200; rpm
